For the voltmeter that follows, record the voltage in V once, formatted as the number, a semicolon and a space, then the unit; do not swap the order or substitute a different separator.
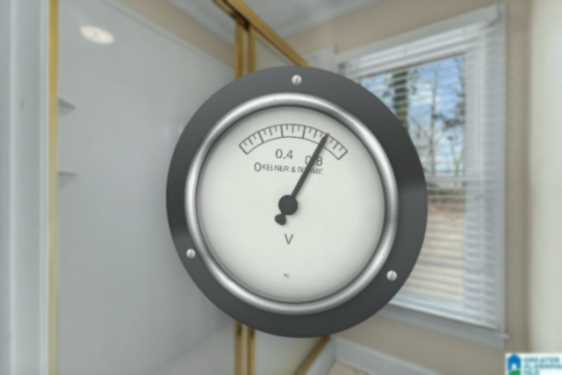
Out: 0.8; V
